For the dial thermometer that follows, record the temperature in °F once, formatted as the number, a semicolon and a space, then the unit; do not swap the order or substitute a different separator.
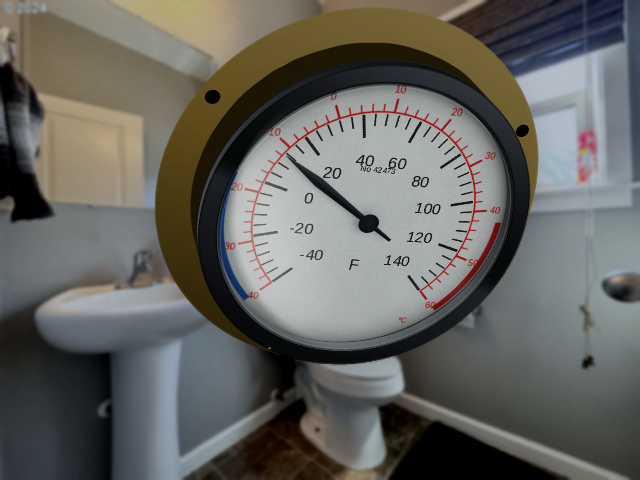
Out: 12; °F
